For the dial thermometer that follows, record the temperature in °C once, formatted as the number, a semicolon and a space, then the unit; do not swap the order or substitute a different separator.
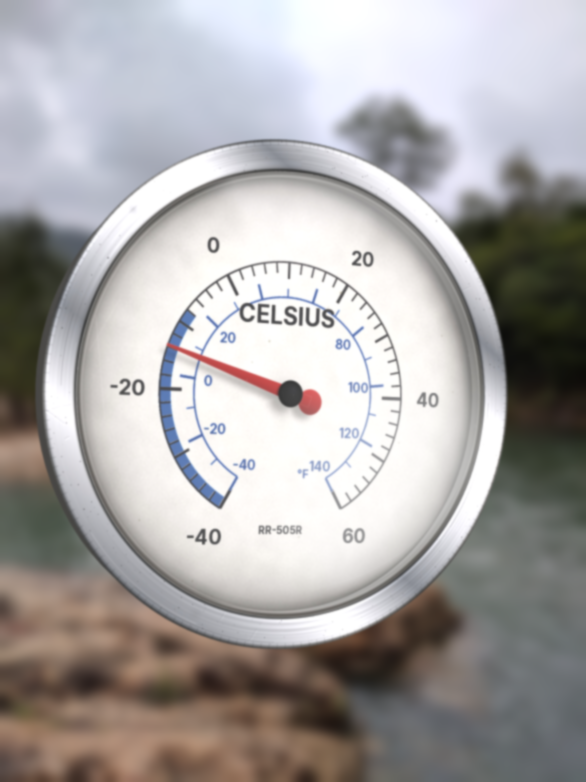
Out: -14; °C
